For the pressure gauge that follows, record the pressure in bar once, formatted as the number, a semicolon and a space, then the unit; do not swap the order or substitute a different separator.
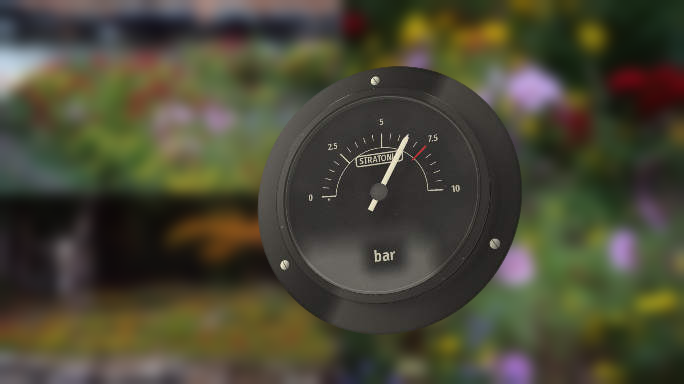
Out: 6.5; bar
